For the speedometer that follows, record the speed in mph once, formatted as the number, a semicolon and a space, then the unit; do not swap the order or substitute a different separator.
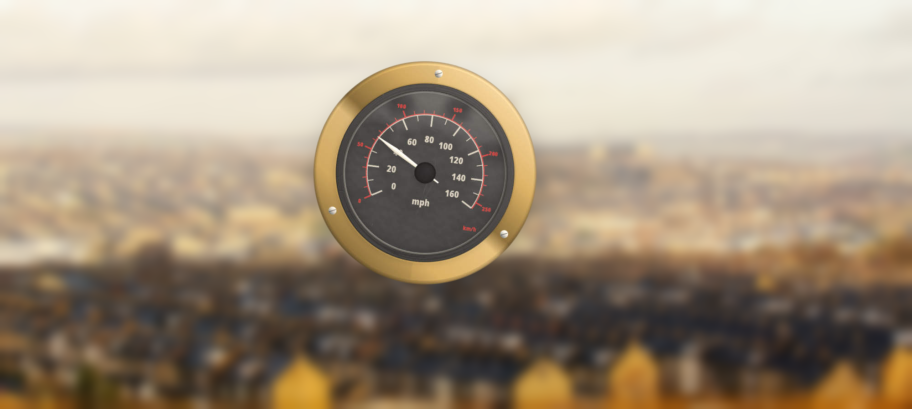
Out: 40; mph
